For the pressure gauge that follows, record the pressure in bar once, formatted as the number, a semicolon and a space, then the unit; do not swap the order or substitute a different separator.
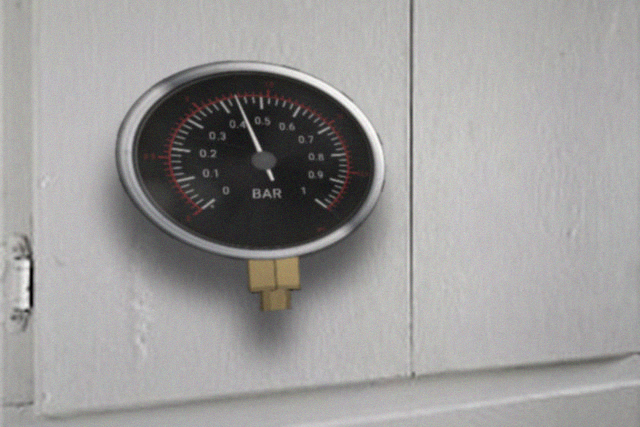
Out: 0.44; bar
